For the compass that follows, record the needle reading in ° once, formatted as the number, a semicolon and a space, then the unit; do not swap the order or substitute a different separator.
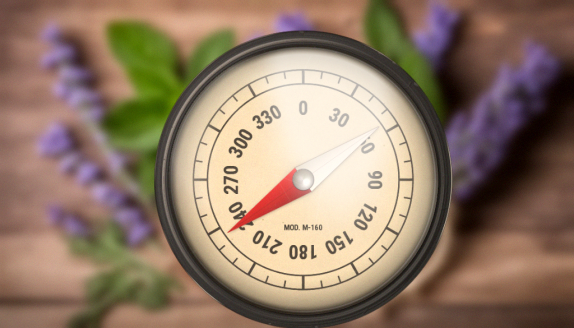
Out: 235; °
